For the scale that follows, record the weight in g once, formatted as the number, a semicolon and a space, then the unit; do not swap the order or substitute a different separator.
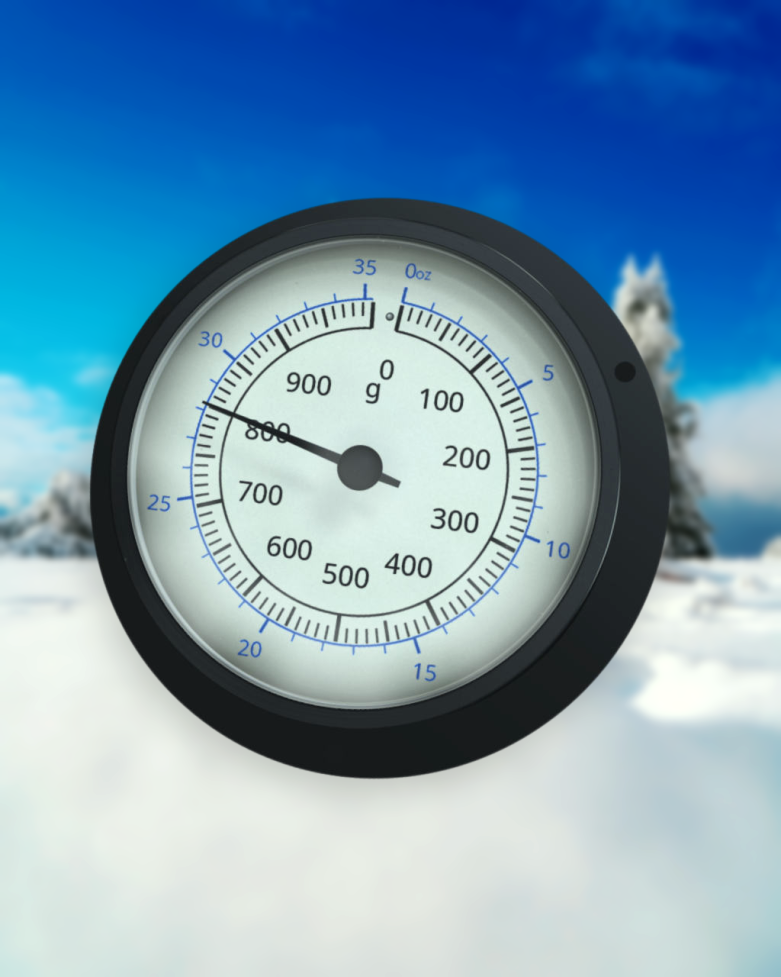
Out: 800; g
